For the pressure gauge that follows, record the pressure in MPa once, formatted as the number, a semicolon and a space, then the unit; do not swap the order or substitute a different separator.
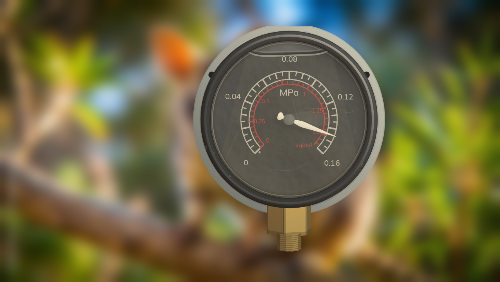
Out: 0.145; MPa
